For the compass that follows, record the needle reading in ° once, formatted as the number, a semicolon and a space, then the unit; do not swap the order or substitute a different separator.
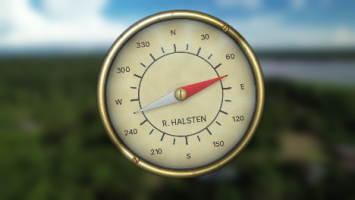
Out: 75; °
